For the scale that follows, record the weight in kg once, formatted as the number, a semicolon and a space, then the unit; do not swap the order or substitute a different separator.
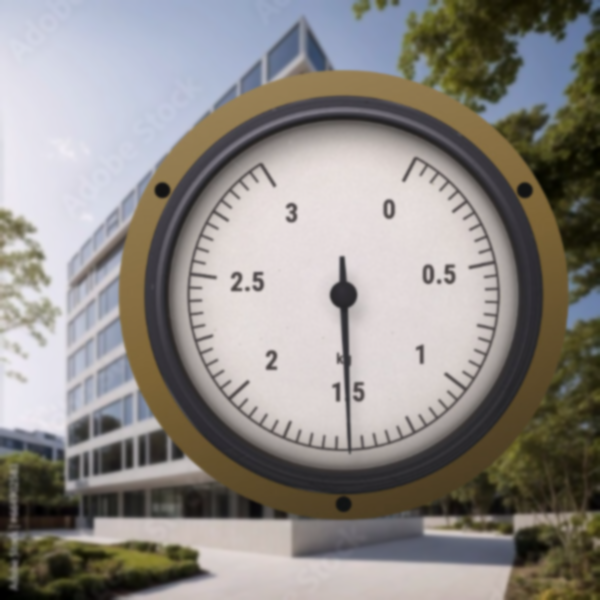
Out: 1.5; kg
